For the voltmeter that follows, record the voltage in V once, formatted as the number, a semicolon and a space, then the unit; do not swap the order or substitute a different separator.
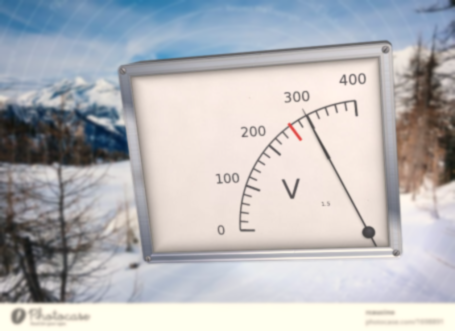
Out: 300; V
